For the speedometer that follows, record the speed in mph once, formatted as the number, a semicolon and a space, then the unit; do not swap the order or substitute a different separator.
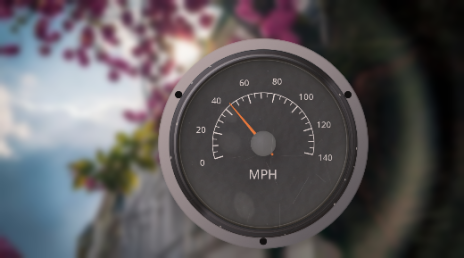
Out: 45; mph
